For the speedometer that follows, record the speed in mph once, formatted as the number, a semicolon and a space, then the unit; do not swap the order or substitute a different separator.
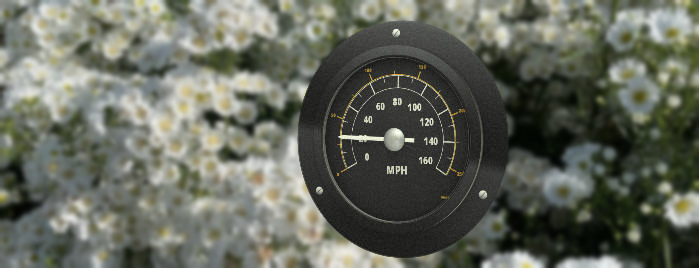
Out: 20; mph
